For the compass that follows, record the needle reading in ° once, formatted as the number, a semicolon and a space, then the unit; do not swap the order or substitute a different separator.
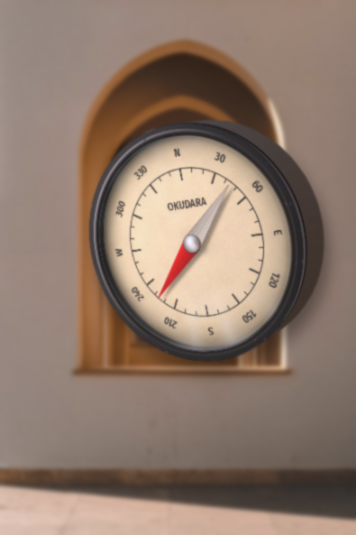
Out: 225; °
